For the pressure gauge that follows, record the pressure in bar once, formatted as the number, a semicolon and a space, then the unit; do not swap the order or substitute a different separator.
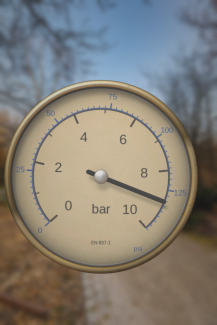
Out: 9; bar
